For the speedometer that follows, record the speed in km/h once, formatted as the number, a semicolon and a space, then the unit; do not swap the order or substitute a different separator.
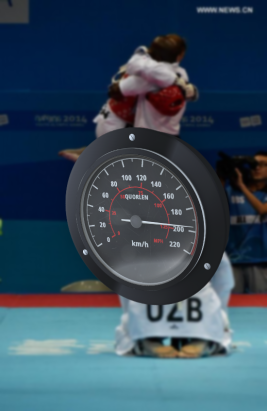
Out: 195; km/h
